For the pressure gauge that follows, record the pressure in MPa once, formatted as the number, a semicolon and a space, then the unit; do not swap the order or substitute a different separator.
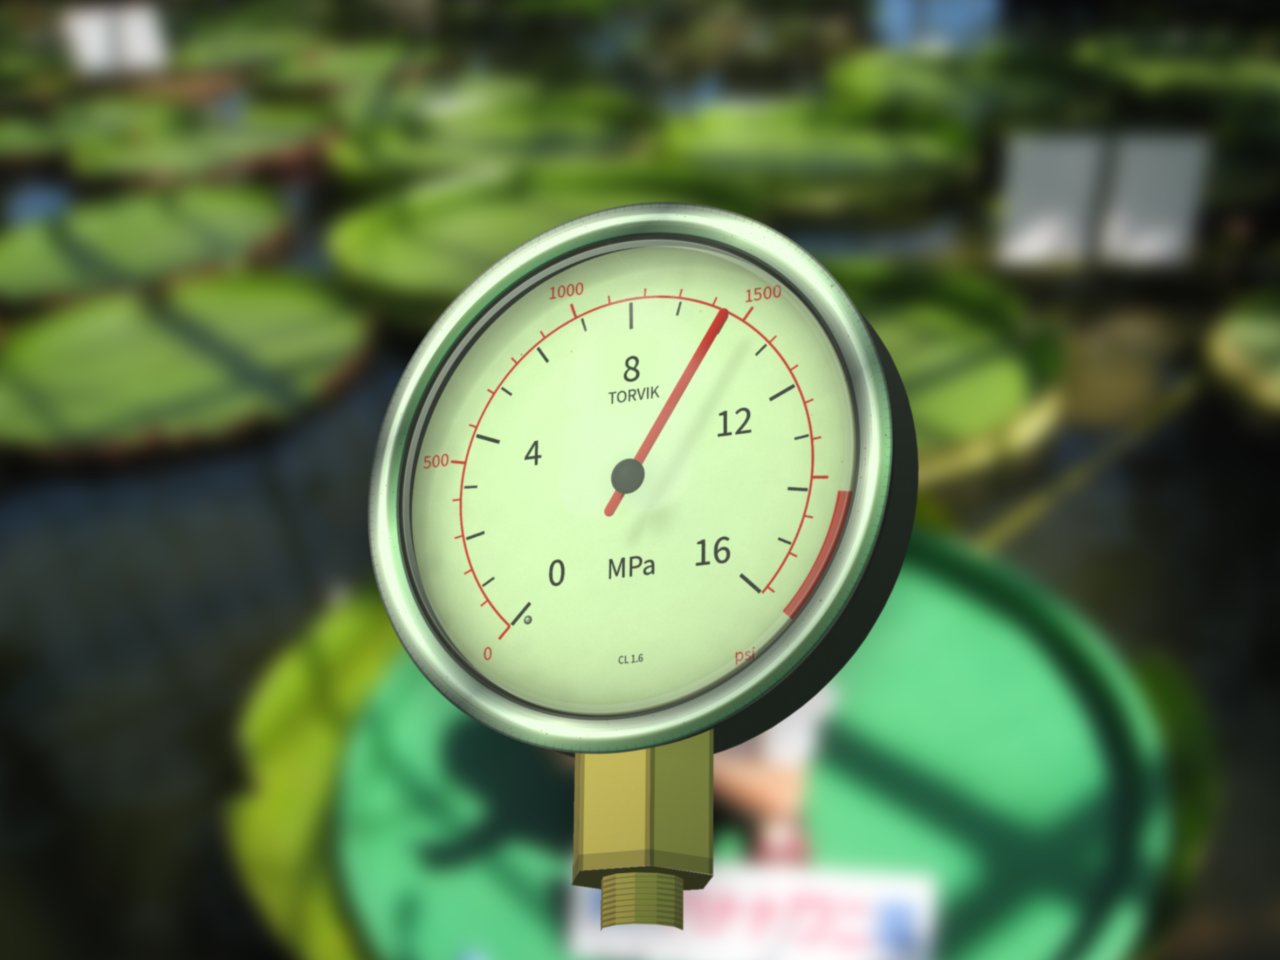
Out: 10; MPa
